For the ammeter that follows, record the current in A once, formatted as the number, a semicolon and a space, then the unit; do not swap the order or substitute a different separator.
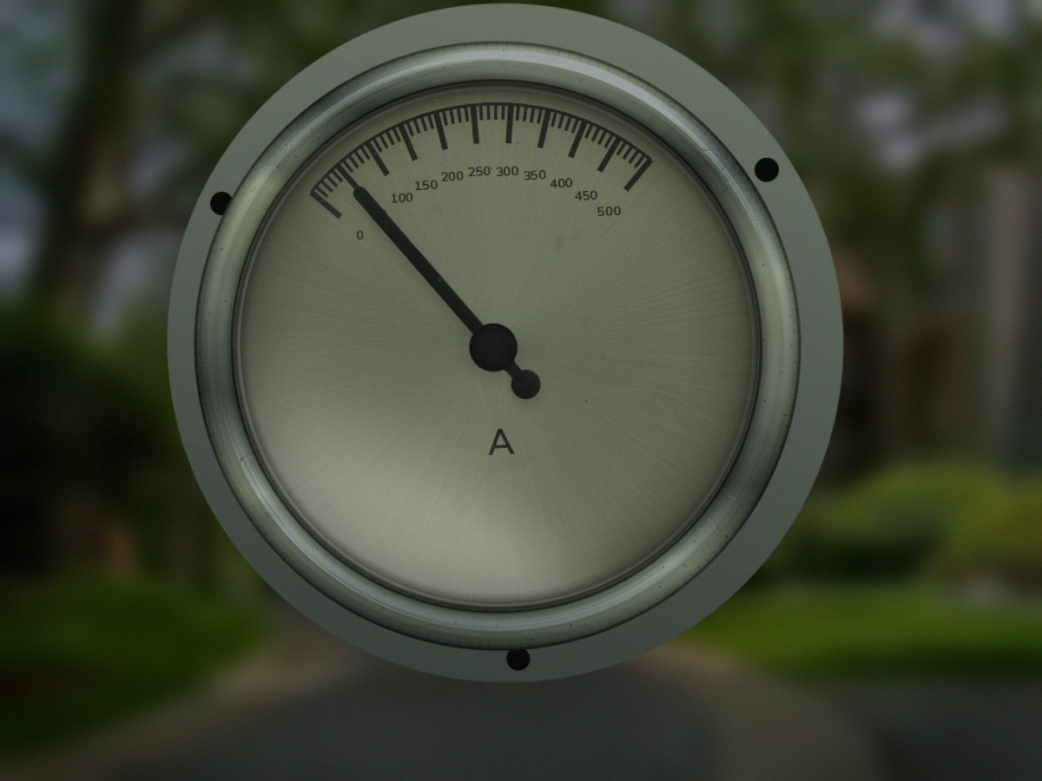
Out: 50; A
